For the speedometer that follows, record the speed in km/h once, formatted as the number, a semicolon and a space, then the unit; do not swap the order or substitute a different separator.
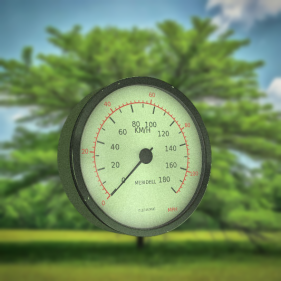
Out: 0; km/h
